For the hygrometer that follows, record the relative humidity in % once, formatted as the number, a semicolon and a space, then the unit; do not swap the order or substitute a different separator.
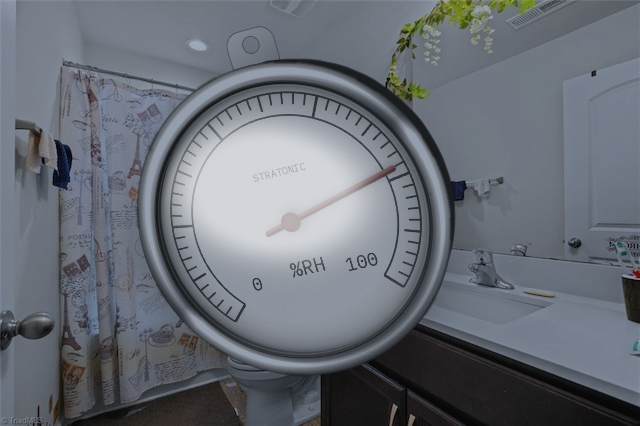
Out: 78; %
